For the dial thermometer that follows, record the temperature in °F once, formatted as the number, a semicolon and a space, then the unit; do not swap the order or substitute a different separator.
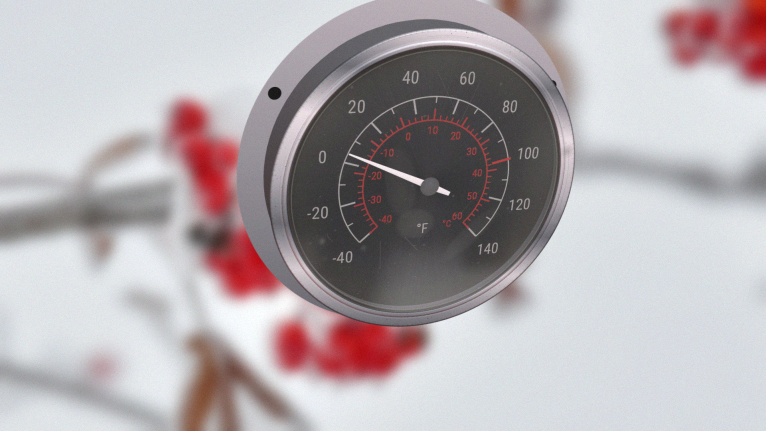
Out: 5; °F
